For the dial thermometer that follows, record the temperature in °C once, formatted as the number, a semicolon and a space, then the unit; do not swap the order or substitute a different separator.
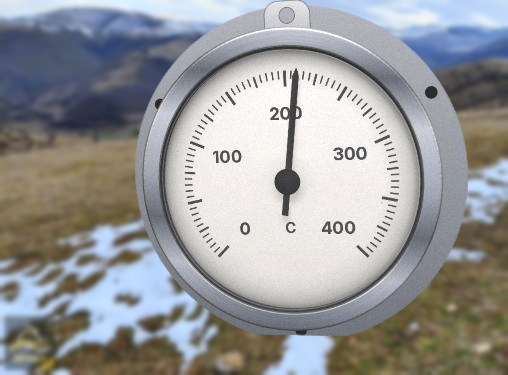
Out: 210; °C
